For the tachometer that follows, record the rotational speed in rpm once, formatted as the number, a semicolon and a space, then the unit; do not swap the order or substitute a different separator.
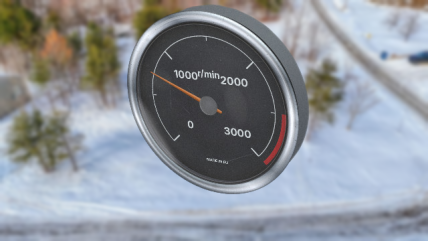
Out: 750; rpm
